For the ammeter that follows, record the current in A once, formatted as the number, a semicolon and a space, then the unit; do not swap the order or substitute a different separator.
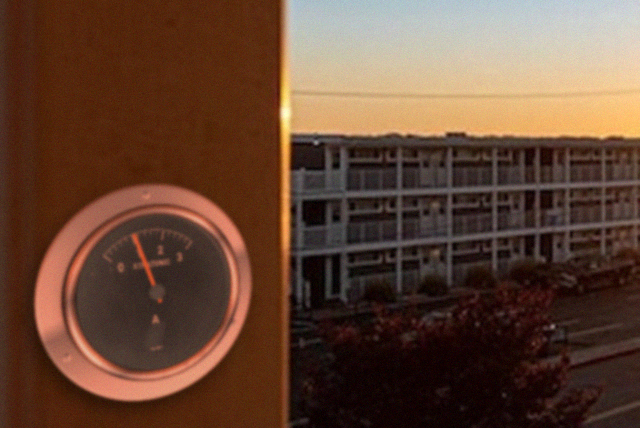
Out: 1; A
